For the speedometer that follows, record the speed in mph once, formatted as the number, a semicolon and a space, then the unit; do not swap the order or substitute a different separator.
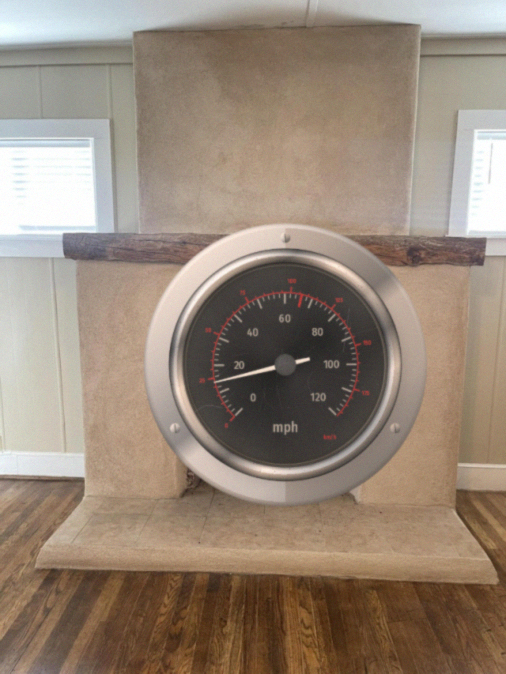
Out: 14; mph
